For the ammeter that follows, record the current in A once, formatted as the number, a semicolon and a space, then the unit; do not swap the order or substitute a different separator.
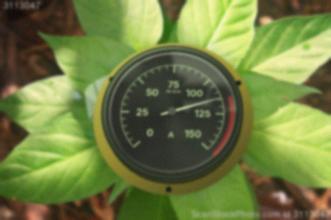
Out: 115; A
